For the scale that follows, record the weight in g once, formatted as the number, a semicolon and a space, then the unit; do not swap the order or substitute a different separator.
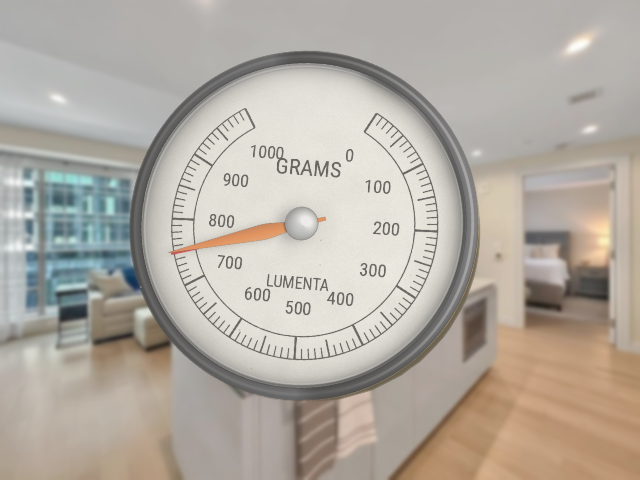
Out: 750; g
